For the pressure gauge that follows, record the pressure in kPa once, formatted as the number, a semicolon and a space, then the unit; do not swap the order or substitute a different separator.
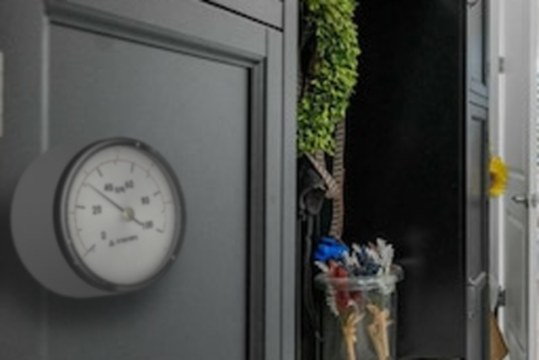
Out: 30; kPa
